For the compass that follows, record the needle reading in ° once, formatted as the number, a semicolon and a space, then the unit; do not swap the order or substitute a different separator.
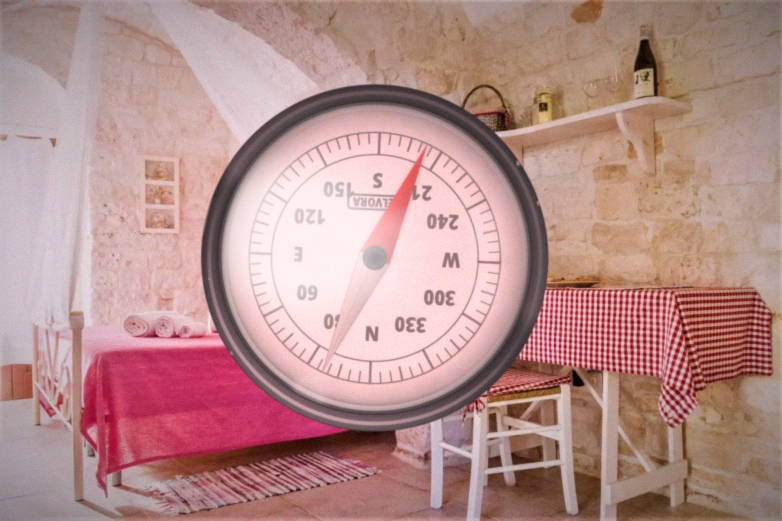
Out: 202.5; °
